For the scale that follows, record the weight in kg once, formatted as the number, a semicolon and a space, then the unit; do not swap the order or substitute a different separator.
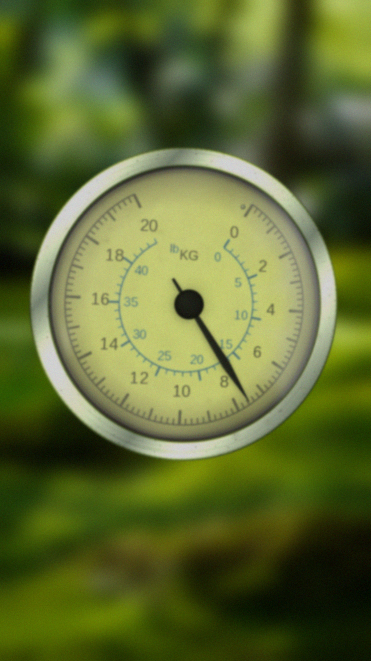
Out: 7.6; kg
